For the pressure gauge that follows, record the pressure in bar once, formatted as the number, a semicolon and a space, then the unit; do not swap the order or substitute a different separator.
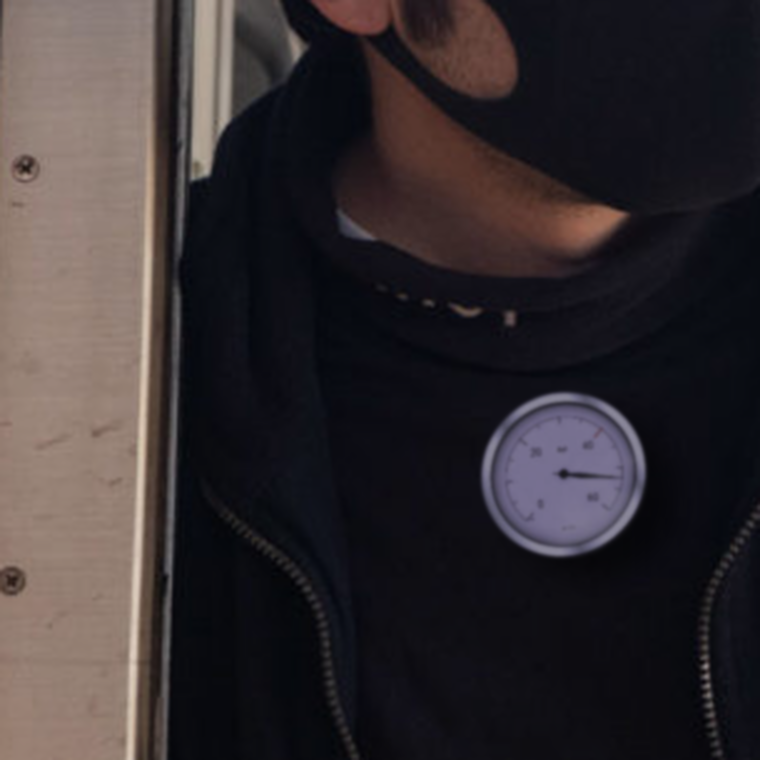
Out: 52.5; bar
